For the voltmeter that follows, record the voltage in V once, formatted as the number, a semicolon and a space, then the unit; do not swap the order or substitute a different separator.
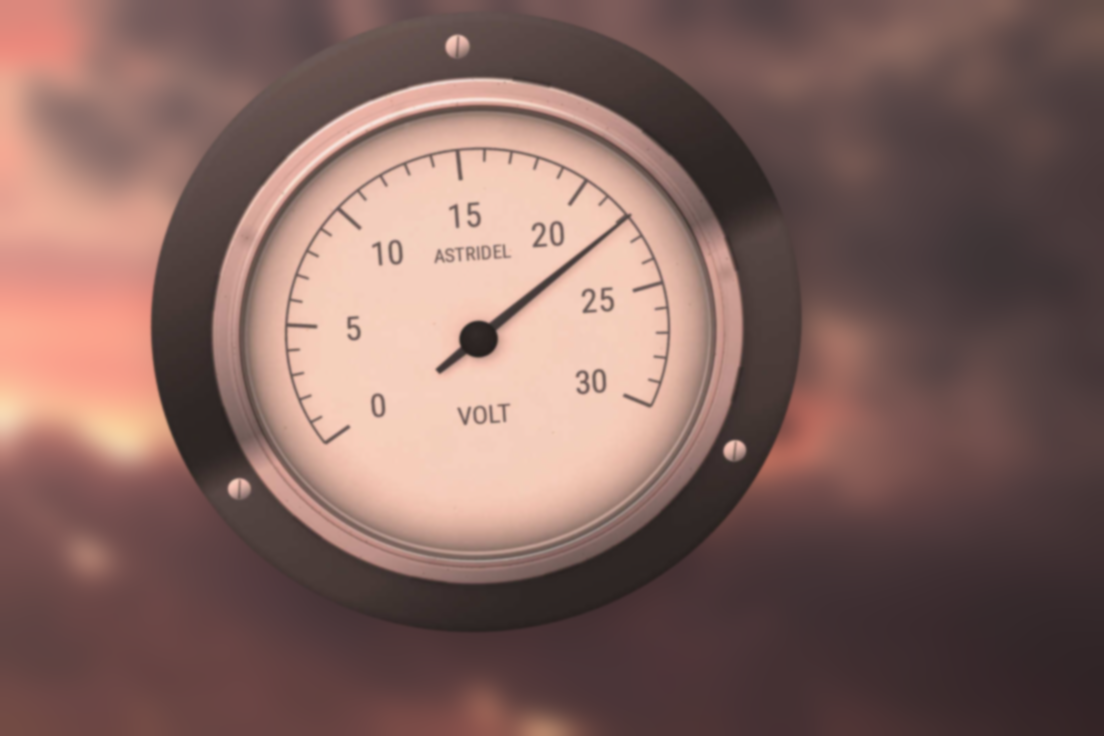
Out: 22; V
